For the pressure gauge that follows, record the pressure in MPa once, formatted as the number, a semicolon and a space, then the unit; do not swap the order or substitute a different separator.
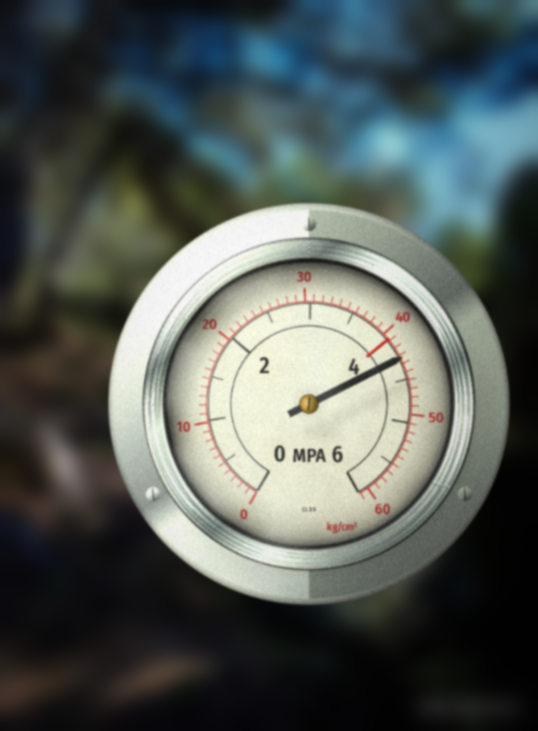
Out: 4.25; MPa
